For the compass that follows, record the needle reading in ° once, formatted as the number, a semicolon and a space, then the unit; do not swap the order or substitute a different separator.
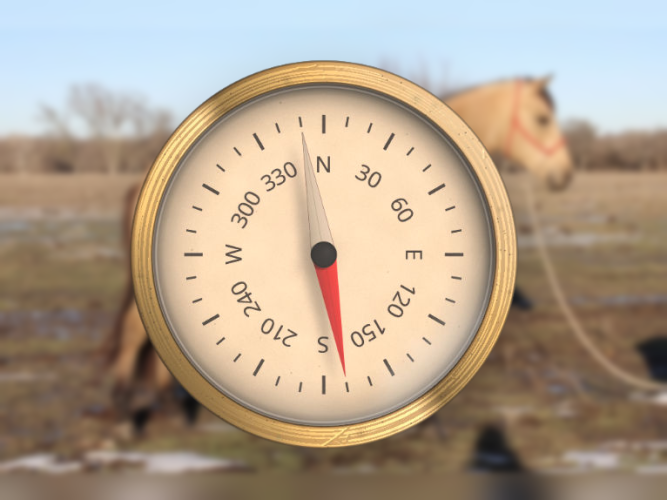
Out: 170; °
